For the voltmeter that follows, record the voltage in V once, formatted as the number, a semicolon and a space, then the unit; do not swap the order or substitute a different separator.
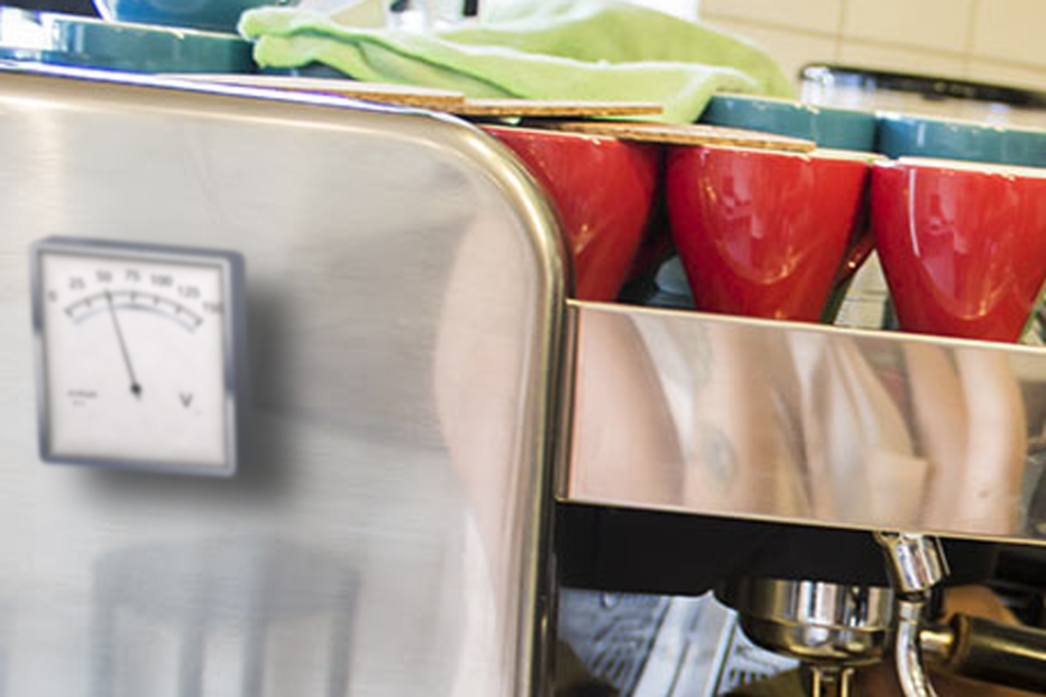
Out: 50; V
